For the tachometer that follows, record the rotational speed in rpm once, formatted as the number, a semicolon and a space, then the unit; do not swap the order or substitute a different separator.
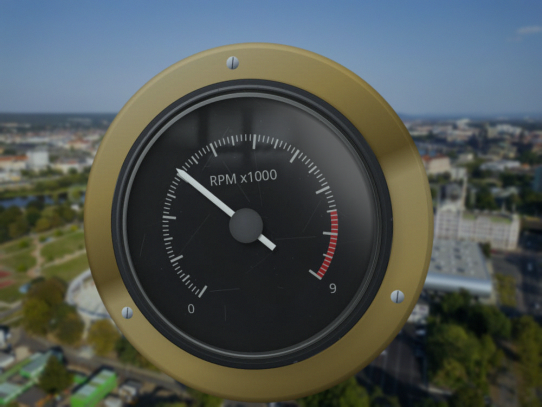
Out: 3100; rpm
